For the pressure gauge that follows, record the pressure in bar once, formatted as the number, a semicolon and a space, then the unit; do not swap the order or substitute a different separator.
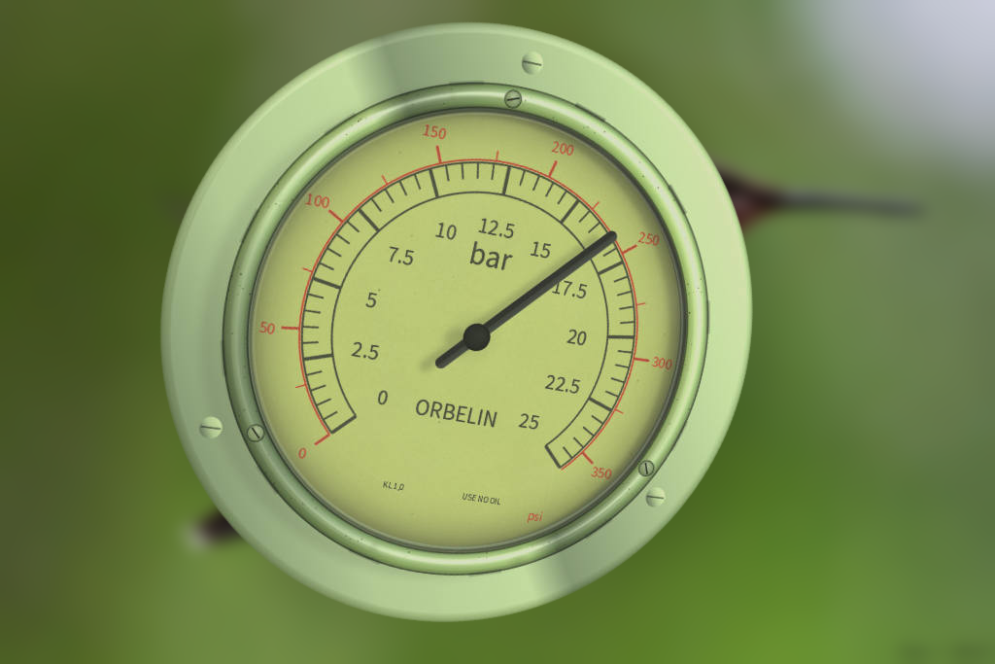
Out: 16.5; bar
